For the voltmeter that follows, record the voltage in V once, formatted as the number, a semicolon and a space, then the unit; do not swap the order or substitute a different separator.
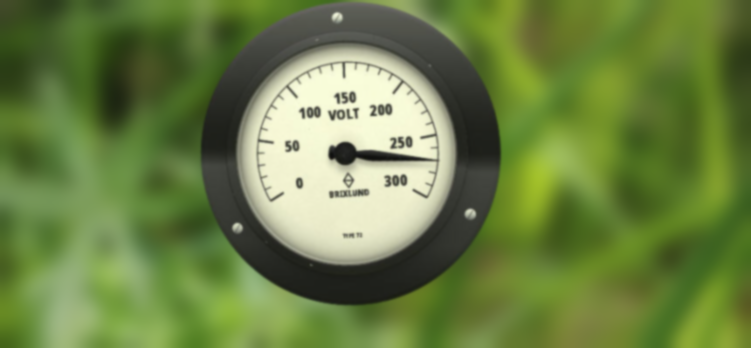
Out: 270; V
